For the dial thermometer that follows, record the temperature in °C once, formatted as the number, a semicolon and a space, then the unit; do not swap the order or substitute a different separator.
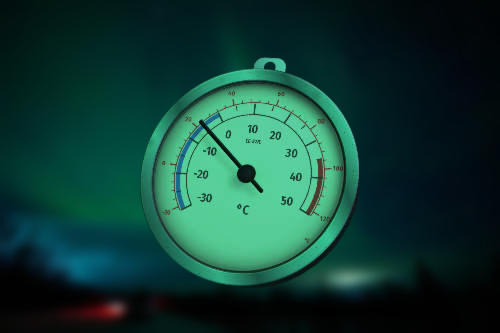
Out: -5; °C
